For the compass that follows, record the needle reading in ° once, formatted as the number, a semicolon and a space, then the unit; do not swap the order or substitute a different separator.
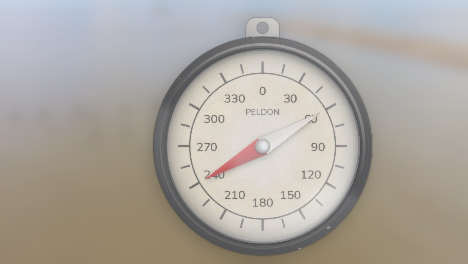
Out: 240; °
